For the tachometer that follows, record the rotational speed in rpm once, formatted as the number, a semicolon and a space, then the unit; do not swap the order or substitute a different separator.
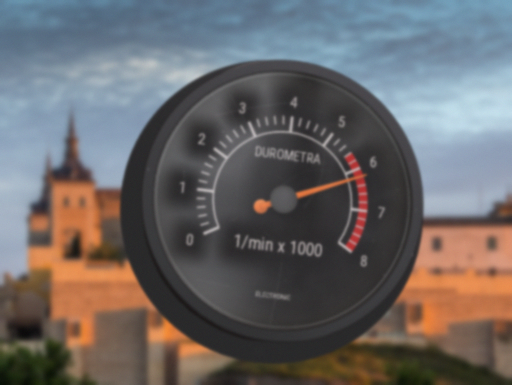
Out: 6200; rpm
